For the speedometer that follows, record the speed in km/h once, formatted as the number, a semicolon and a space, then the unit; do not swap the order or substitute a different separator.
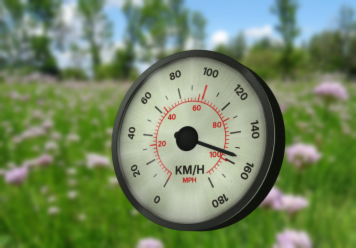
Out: 155; km/h
